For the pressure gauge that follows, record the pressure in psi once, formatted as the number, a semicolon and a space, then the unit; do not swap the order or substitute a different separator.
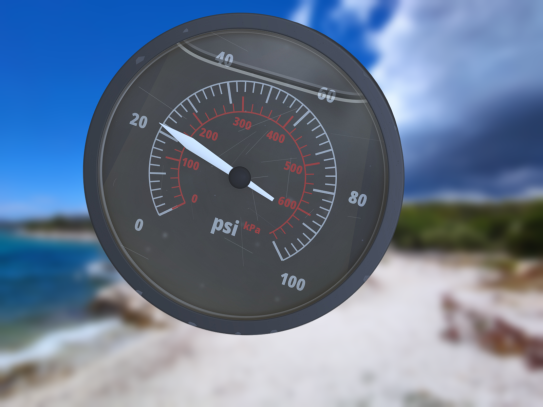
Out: 22; psi
